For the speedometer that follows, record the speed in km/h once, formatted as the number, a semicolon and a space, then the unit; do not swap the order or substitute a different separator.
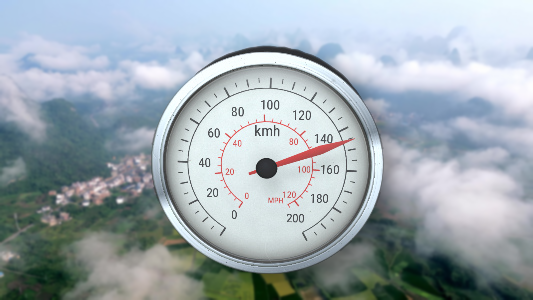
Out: 145; km/h
